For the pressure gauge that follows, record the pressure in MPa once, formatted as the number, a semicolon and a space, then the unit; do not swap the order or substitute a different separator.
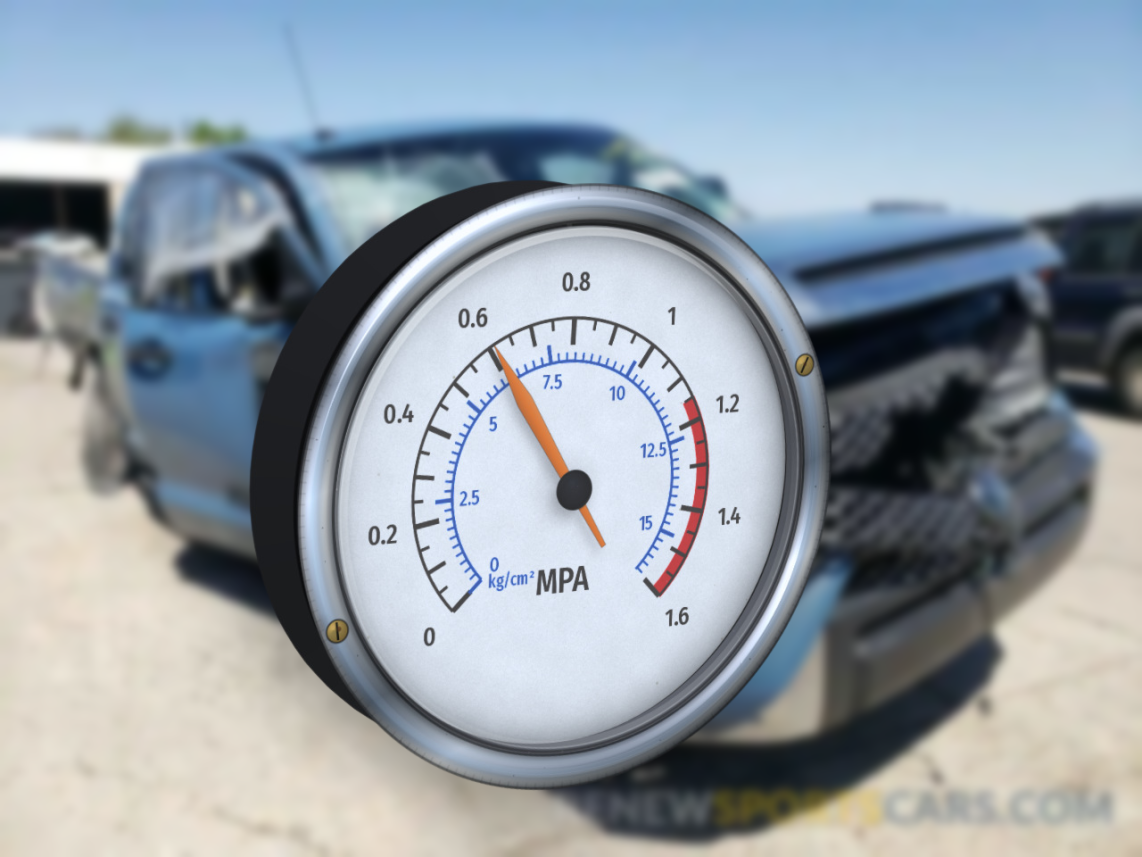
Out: 0.6; MPa
